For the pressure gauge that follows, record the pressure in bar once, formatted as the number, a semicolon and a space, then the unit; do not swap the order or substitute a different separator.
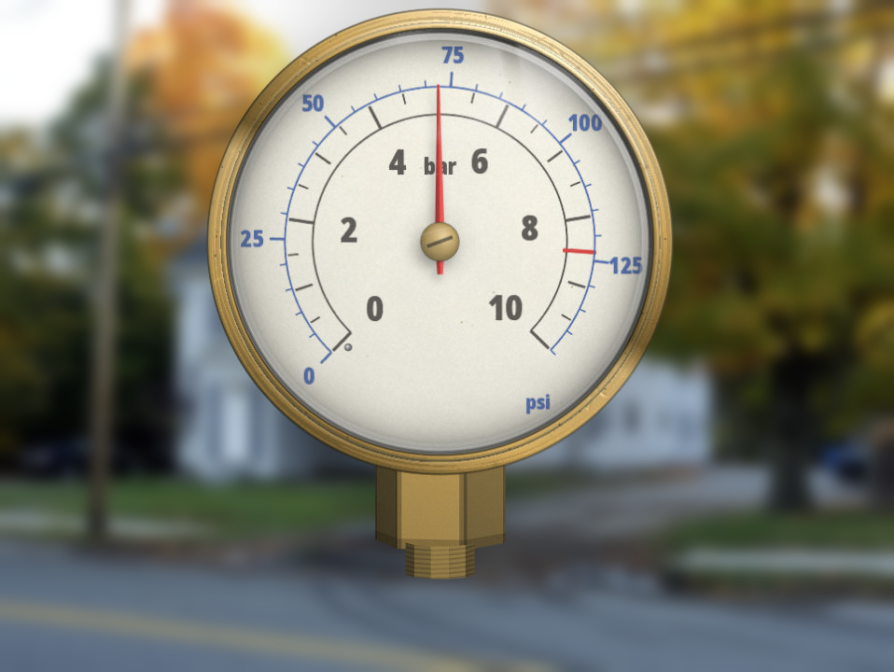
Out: 5; bar
